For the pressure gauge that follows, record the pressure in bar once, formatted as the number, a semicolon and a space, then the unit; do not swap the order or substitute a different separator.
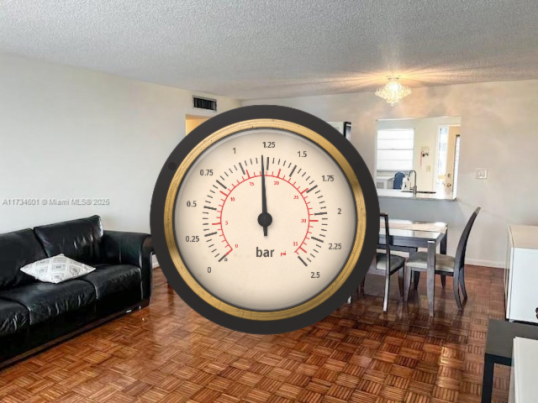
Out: 1.2; bar
